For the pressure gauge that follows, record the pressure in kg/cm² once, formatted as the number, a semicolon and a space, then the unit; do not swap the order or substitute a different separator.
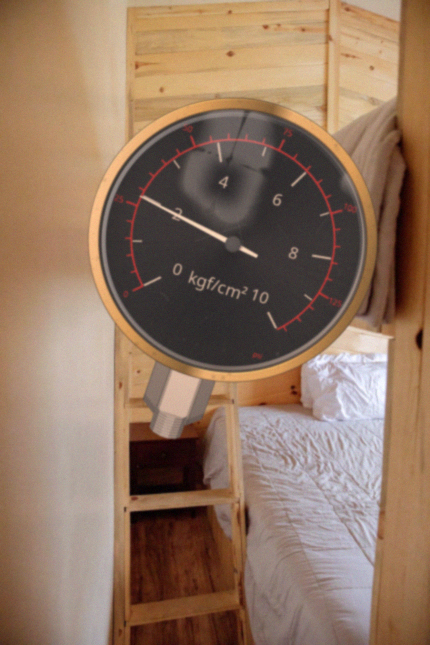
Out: 2; kg/cm²
